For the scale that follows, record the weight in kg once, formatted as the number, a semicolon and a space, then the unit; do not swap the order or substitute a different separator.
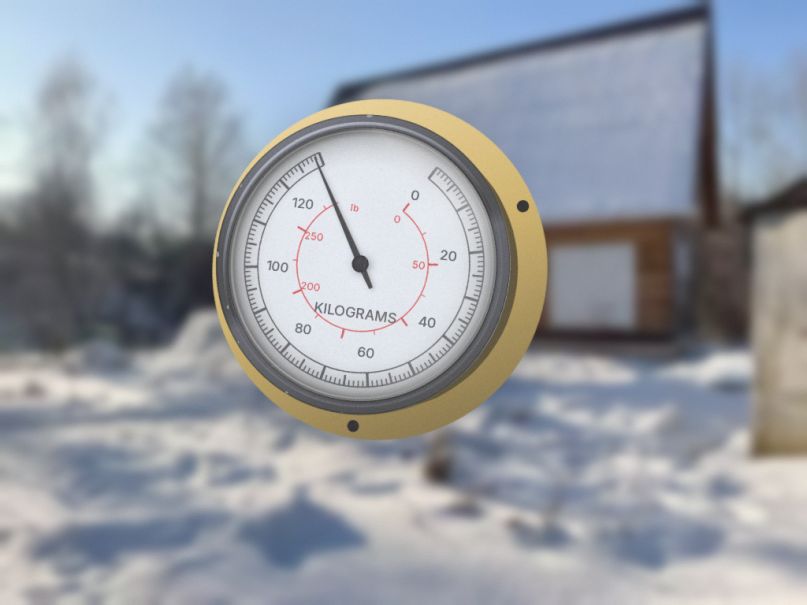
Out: 129; kg
